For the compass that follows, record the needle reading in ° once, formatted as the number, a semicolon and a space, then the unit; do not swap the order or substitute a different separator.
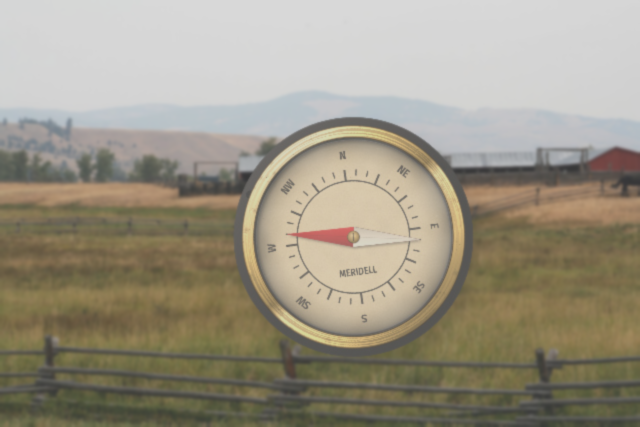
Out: 280; °
